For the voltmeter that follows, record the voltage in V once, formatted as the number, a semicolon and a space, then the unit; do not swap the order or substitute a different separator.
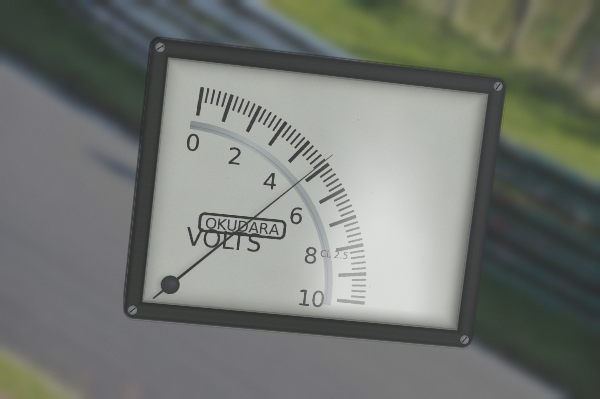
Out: 4.8; V
